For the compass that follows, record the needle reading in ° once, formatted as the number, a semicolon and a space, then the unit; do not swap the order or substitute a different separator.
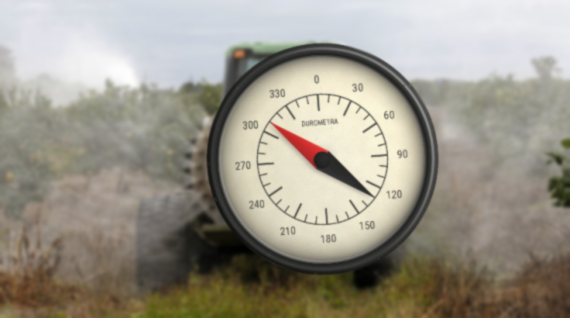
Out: 310; °
